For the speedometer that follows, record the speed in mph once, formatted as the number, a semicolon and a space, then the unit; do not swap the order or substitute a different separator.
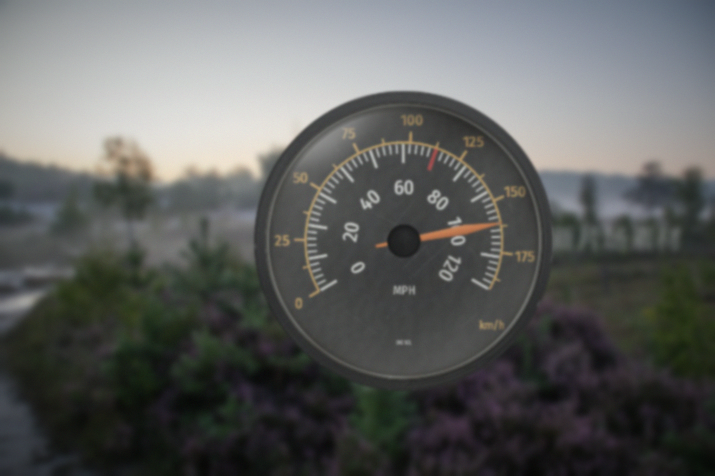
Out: 100; mph
